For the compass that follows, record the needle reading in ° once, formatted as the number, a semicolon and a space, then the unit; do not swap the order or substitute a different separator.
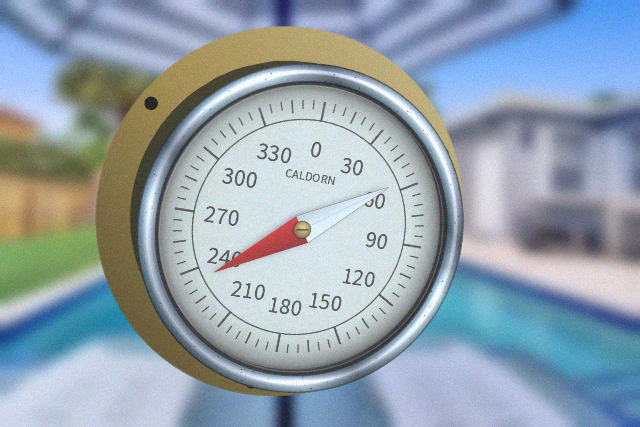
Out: 235; °
